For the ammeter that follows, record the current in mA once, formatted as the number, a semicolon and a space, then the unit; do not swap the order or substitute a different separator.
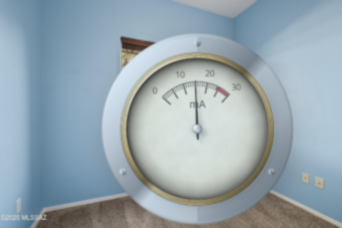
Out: 15; mA
